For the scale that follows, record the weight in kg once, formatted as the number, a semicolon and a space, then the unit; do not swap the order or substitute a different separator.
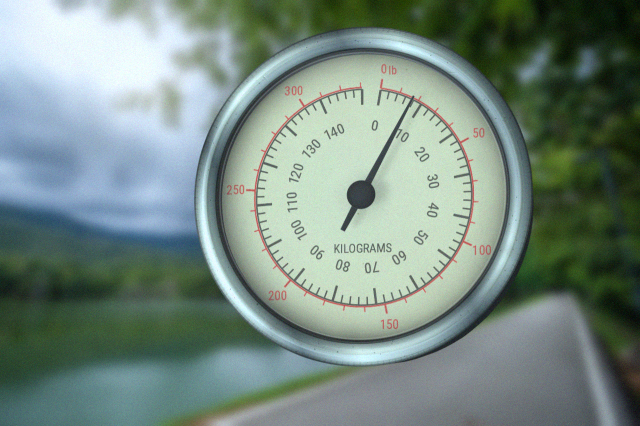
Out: 8; kg
